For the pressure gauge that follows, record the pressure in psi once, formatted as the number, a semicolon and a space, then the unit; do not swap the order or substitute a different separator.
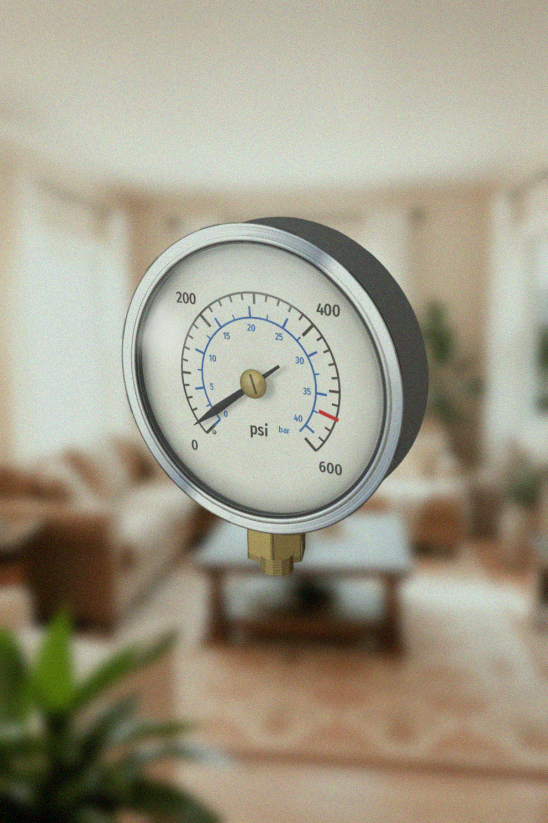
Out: 20; psi
